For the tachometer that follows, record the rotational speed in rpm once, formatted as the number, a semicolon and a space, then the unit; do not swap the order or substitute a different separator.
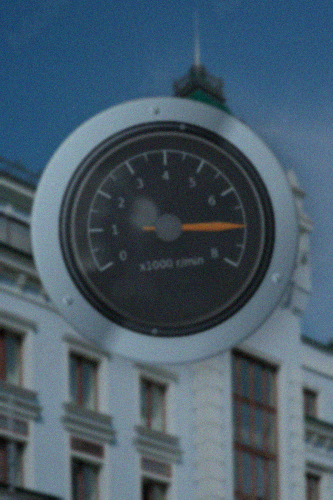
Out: 7000; rpm
